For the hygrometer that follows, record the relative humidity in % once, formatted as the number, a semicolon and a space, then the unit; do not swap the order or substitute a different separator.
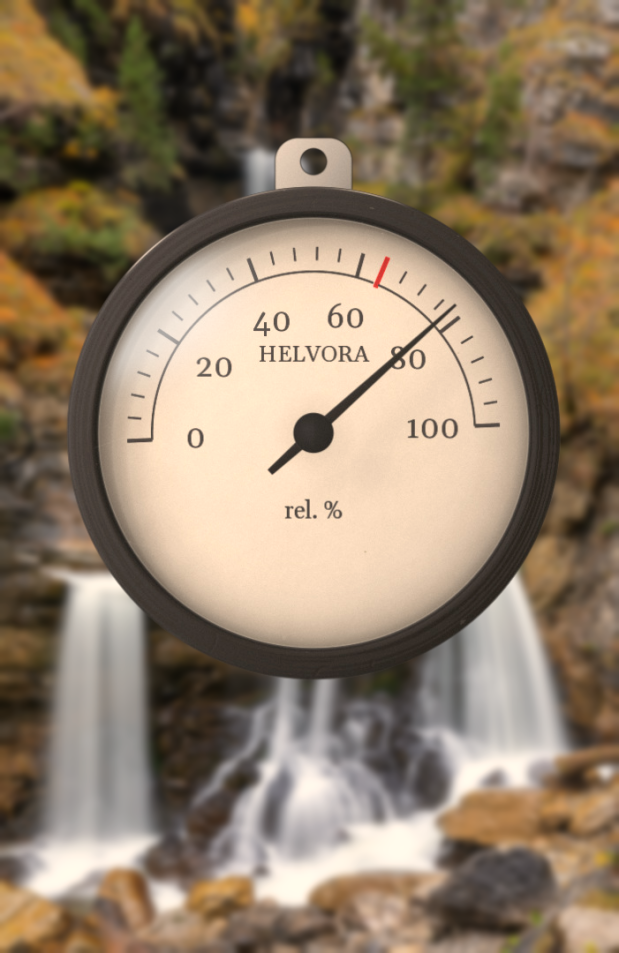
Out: 78; %
